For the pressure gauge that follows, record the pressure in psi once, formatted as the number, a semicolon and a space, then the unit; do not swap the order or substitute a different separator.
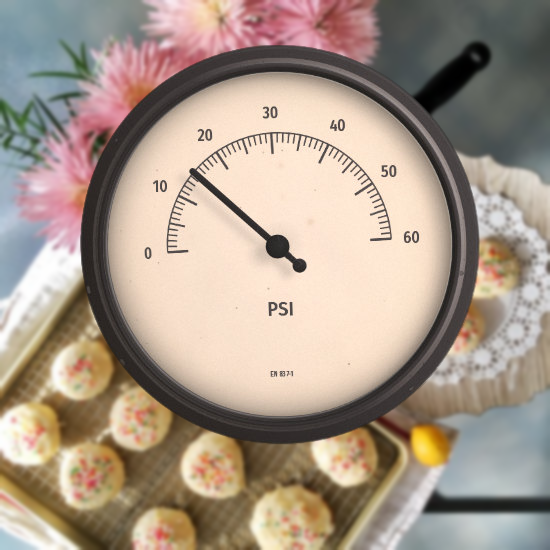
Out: 15; psi
